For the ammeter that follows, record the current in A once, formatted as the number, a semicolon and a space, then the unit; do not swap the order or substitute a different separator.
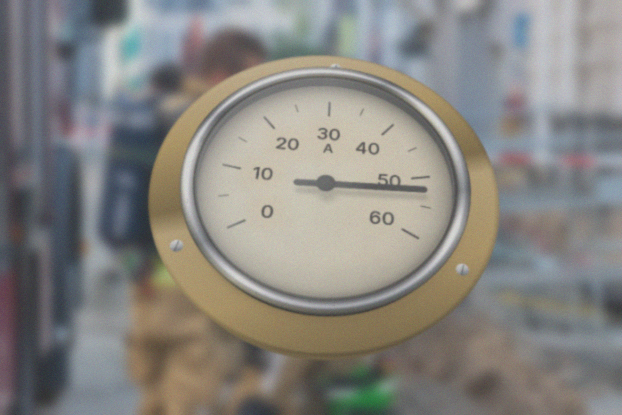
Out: 52.5; A
